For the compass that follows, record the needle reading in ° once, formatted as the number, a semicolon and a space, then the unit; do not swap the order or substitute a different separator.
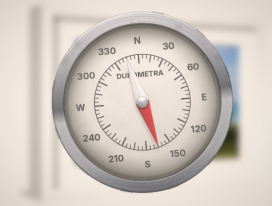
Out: 165; °
